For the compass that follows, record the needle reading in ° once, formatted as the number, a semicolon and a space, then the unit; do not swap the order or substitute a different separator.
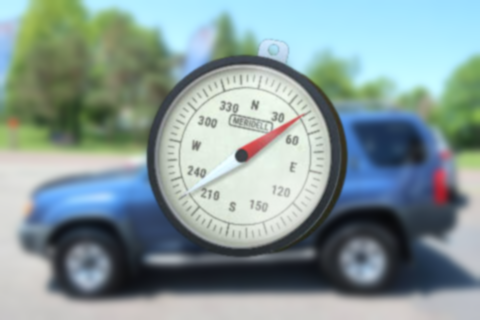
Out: 45; °
